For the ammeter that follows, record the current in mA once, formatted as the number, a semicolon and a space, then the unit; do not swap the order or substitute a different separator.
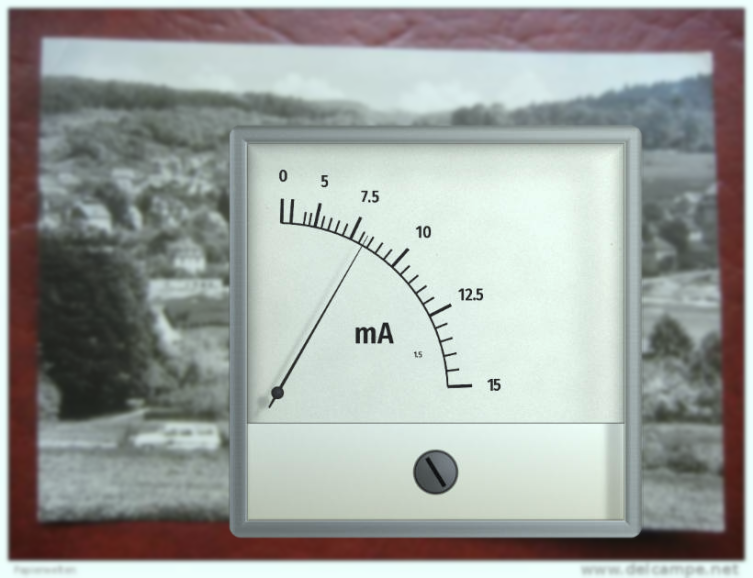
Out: 8.25; mA
